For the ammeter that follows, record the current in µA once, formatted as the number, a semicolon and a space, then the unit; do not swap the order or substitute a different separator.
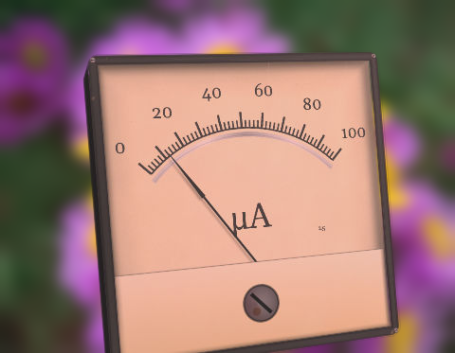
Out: 12; µA
